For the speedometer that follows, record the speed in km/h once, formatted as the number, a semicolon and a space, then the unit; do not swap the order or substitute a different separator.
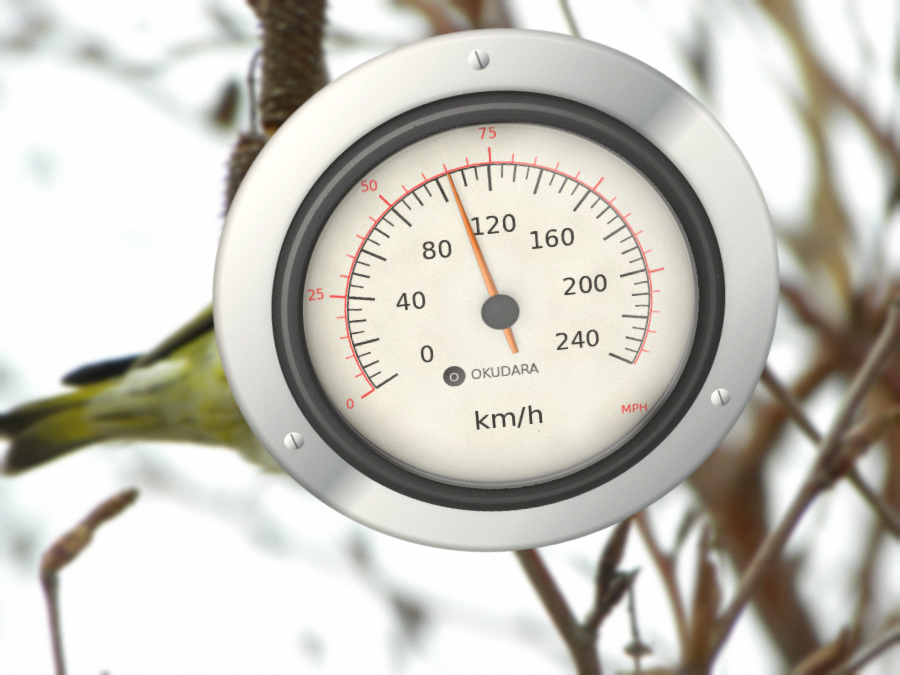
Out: 105; km/h
